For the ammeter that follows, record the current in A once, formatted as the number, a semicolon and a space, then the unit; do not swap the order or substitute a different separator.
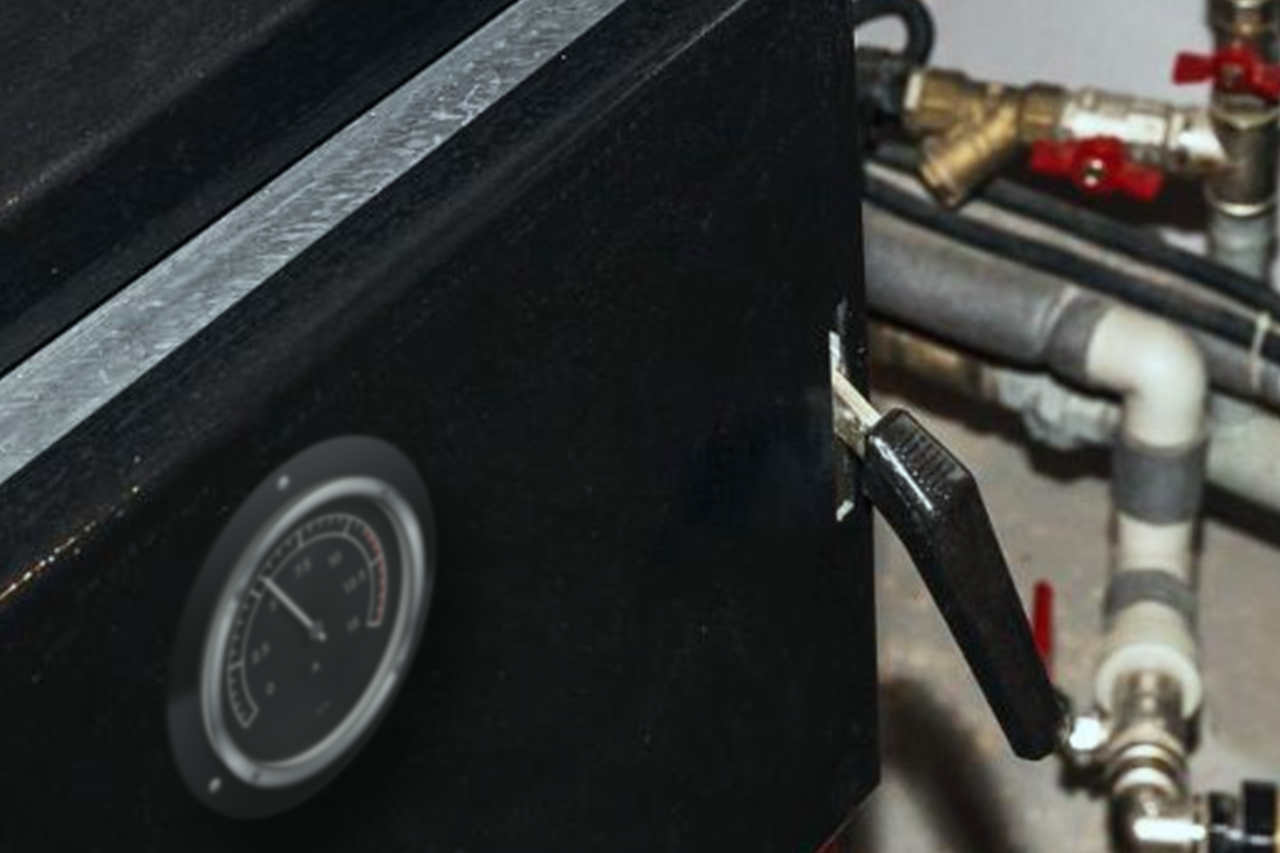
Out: 5.5; A
